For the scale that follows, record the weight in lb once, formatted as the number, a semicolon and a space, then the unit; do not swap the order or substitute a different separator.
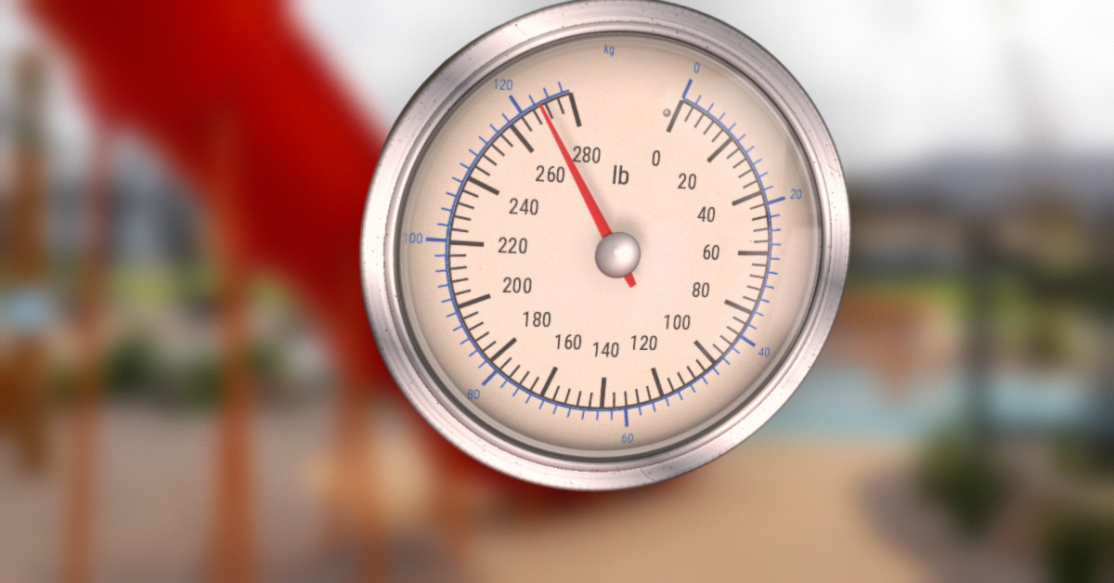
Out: 270; lb
